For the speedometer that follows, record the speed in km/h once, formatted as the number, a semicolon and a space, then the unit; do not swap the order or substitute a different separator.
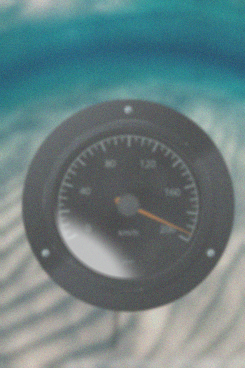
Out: 195; km/h
